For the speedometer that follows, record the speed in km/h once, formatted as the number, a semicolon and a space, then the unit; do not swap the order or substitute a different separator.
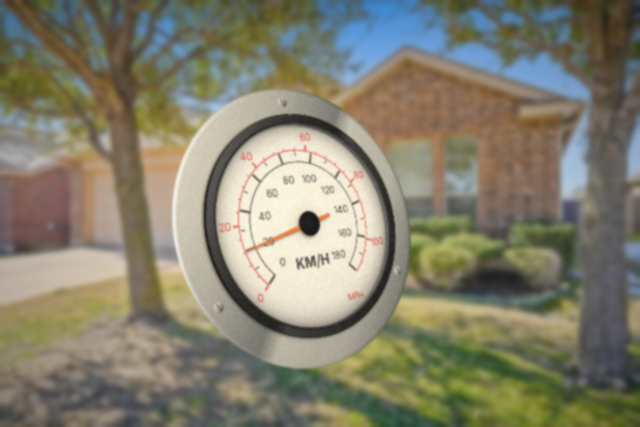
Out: 20; km/h
